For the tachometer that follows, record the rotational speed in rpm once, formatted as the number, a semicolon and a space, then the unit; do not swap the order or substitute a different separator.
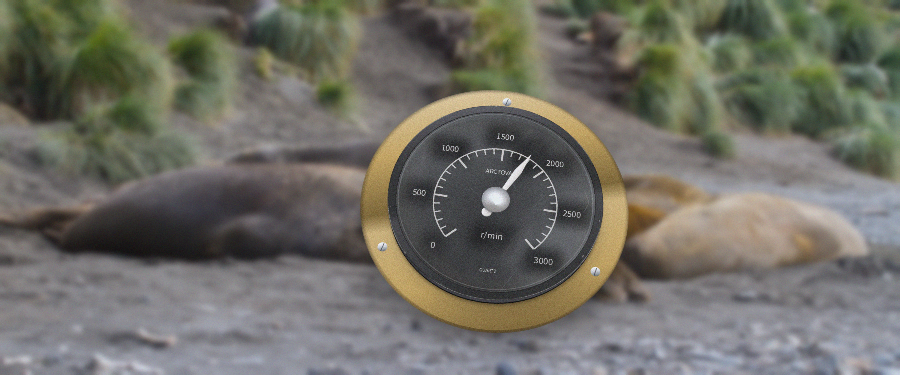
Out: 1800; rpm
